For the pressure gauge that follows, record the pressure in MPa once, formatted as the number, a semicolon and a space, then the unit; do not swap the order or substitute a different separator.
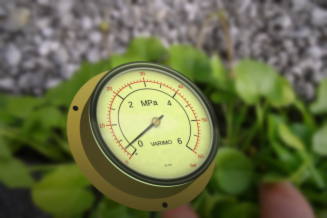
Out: 0.25; MPa
